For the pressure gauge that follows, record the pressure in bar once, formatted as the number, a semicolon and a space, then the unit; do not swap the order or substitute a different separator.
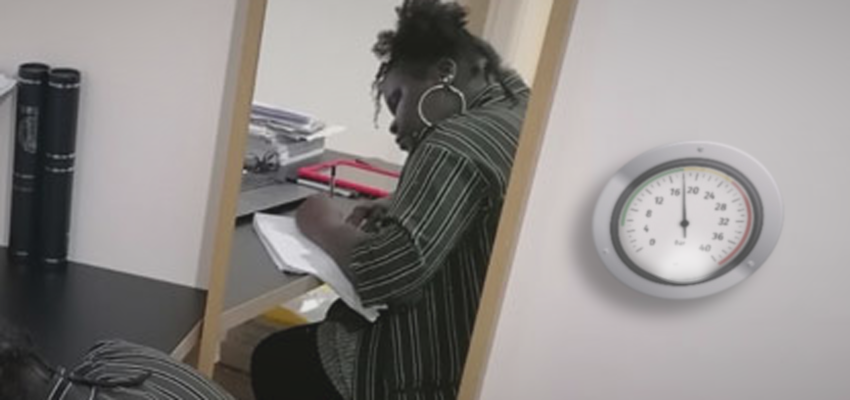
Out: 18; bar
